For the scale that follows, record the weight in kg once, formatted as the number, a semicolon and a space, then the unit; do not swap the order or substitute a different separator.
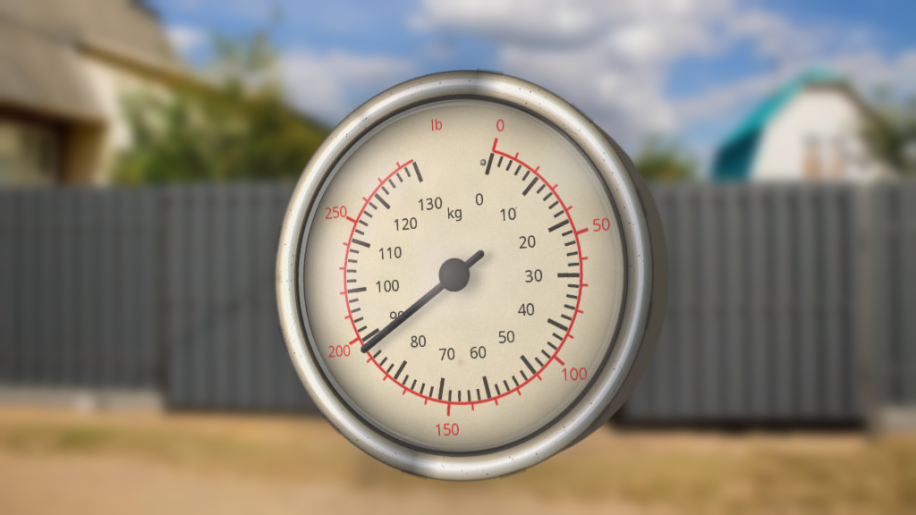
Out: 88; kg
